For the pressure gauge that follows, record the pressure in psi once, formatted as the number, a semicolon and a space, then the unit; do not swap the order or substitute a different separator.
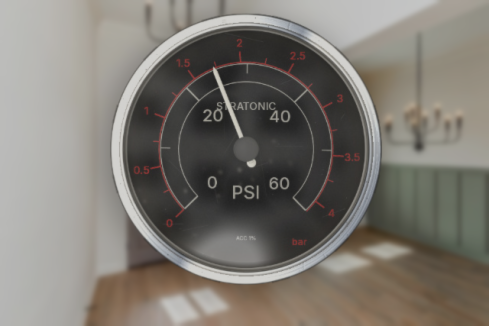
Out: 25; psi
